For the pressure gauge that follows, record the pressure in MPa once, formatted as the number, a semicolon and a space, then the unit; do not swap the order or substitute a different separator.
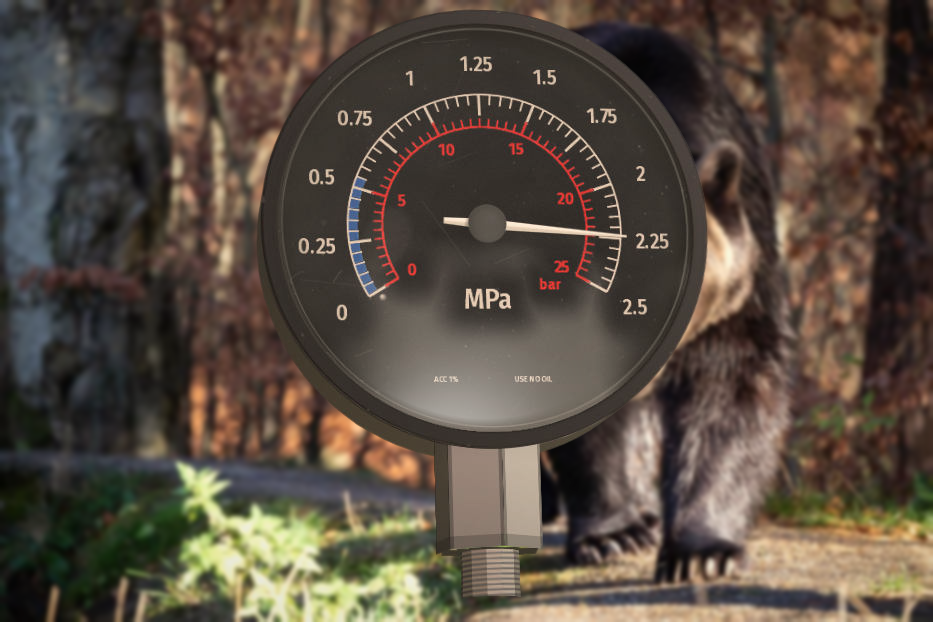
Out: 2.25; MPa
